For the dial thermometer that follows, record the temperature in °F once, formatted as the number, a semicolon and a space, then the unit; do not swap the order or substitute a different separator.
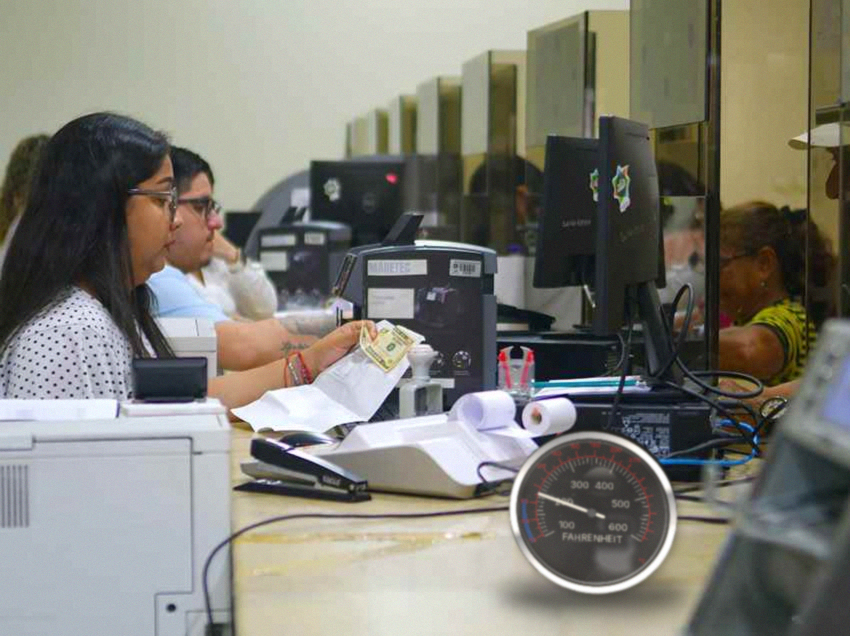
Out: 200; °F
